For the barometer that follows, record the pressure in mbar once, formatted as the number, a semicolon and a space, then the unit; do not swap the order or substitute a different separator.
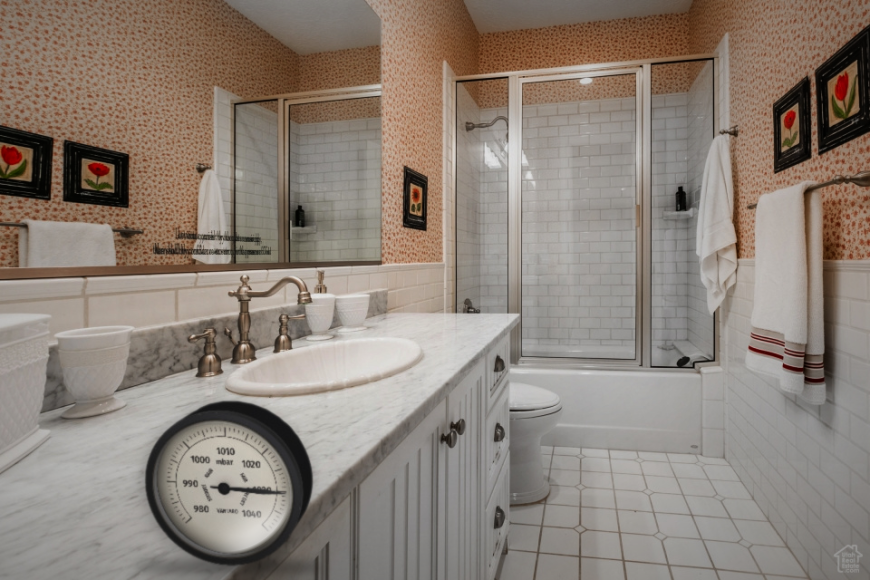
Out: 1030; mbar
